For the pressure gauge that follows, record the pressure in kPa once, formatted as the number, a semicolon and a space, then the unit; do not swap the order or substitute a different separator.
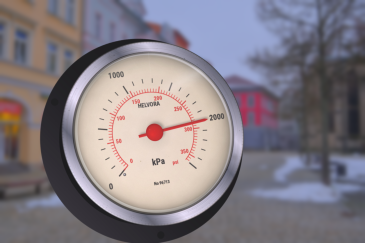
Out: 2000; kPa
